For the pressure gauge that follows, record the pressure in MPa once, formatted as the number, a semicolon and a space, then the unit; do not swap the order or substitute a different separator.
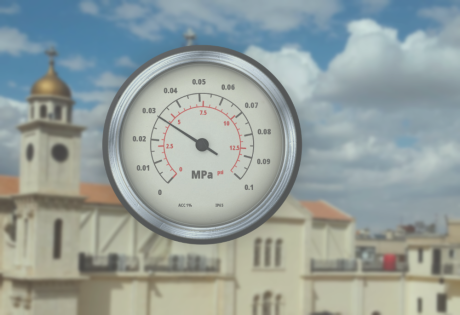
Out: 0.03; MPa
